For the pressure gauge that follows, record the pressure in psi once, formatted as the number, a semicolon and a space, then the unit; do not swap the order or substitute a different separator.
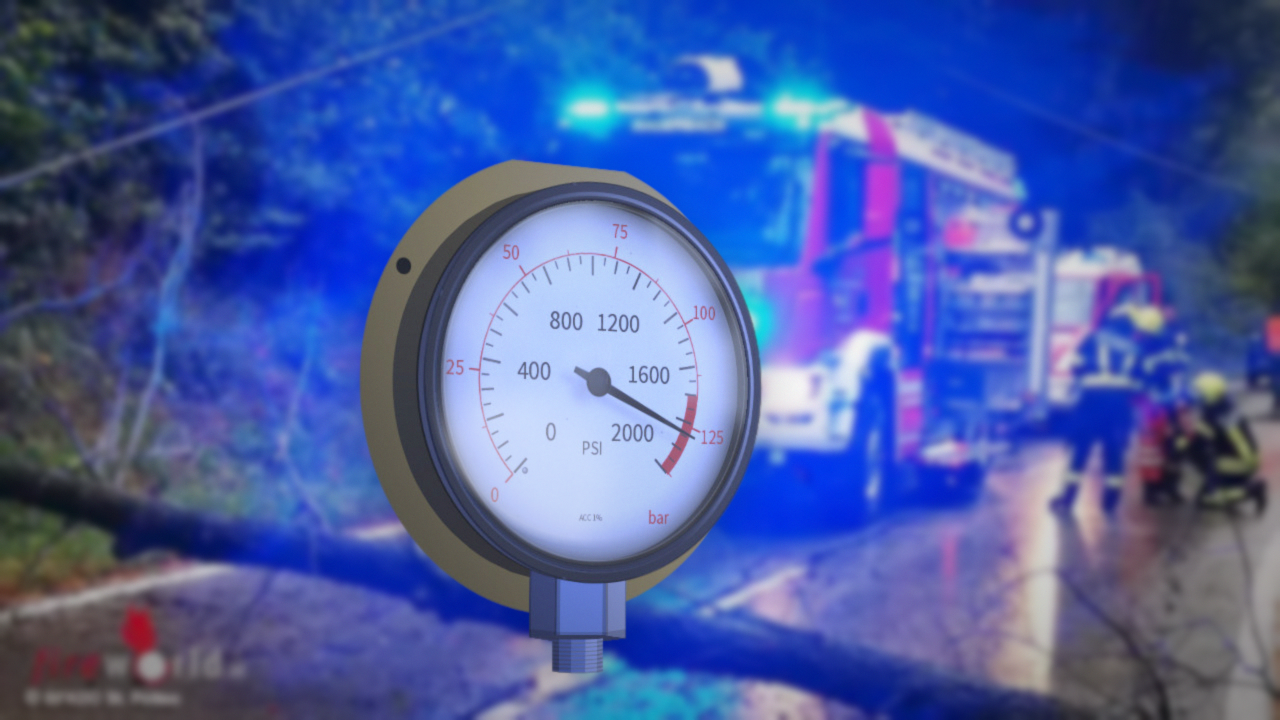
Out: 1850; psi
